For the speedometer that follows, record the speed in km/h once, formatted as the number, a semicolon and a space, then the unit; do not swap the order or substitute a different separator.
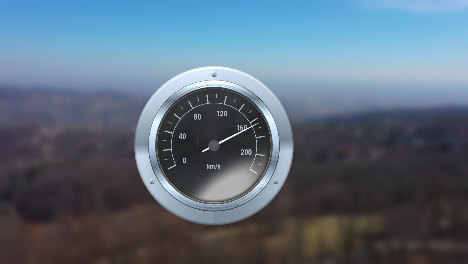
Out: 165; km/h
